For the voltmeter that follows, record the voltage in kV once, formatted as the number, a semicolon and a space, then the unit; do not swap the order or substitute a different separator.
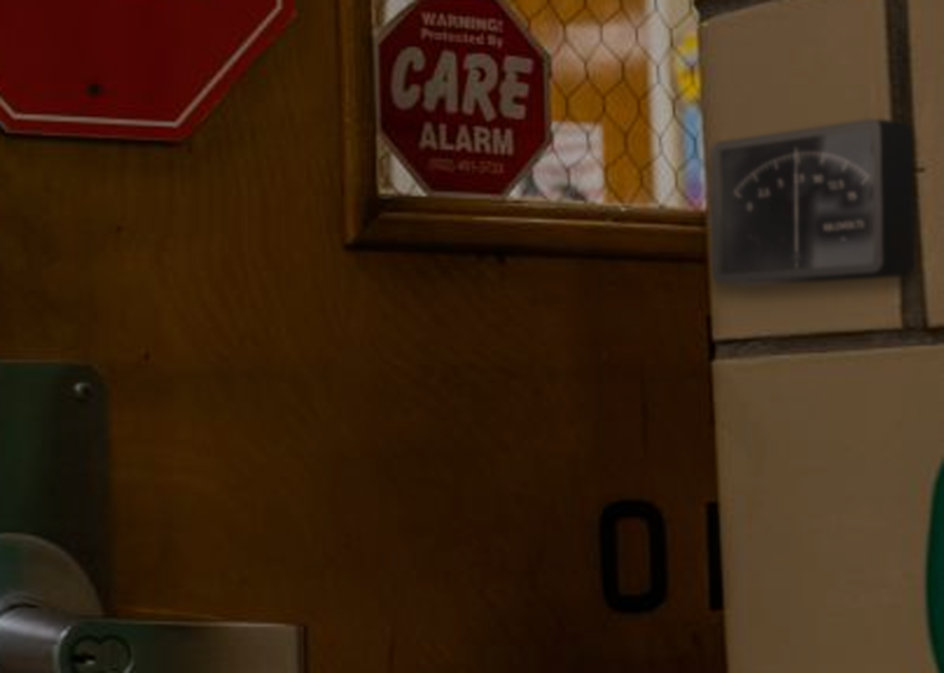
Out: 7.5; kV
